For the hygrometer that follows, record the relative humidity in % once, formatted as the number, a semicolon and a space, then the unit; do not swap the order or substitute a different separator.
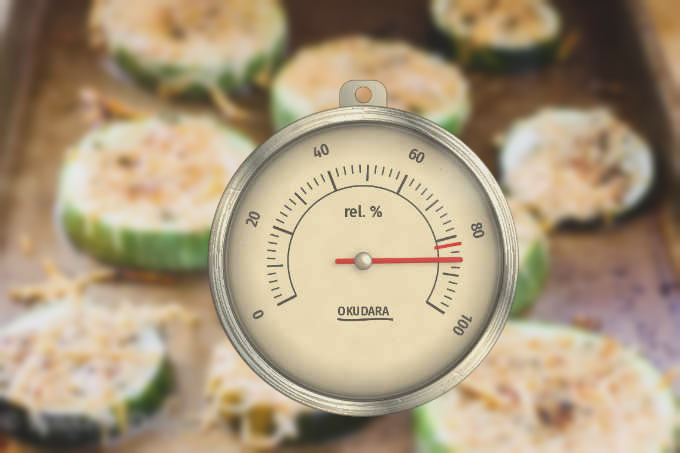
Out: 86; %
